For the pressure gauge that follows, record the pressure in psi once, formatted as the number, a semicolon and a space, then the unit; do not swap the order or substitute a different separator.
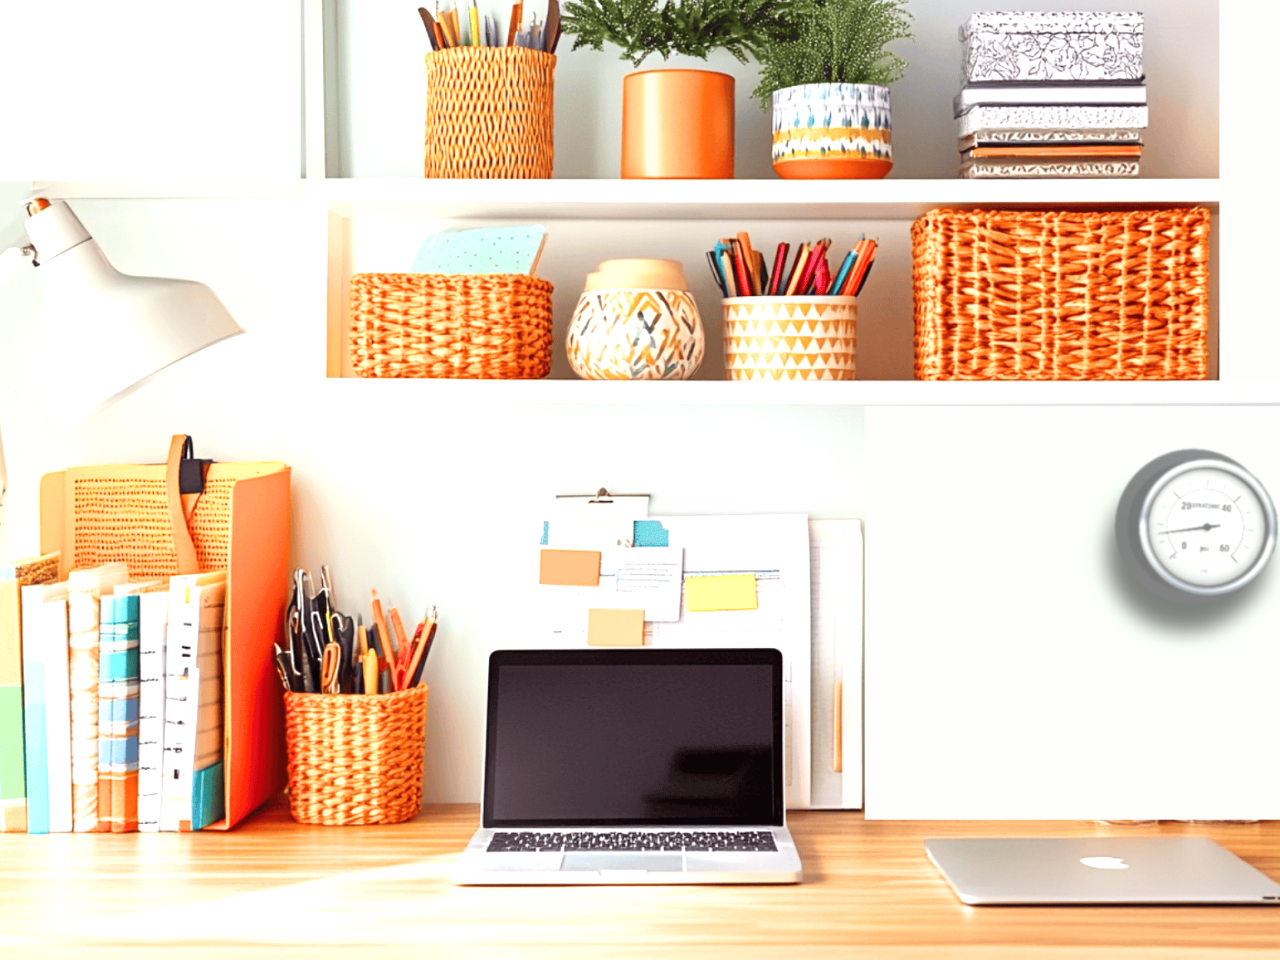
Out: 7.5; psi
